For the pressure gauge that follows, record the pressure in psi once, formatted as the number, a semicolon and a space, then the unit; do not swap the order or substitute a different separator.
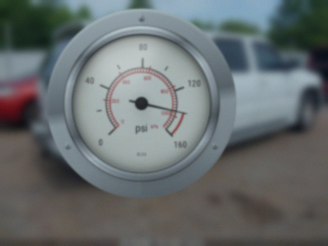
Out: 140; psi
